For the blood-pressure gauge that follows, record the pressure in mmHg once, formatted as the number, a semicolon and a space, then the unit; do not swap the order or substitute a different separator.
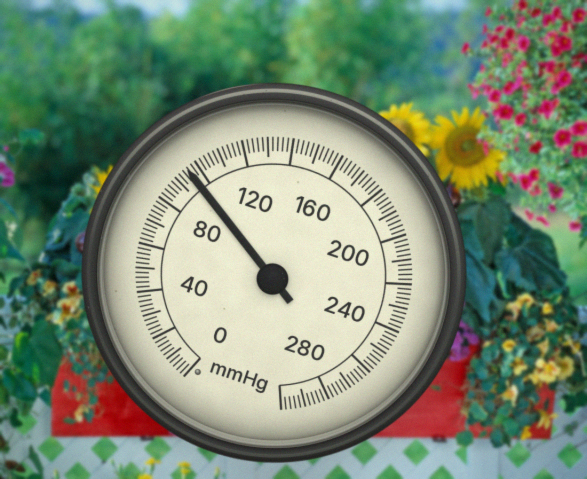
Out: 96; mmHg
